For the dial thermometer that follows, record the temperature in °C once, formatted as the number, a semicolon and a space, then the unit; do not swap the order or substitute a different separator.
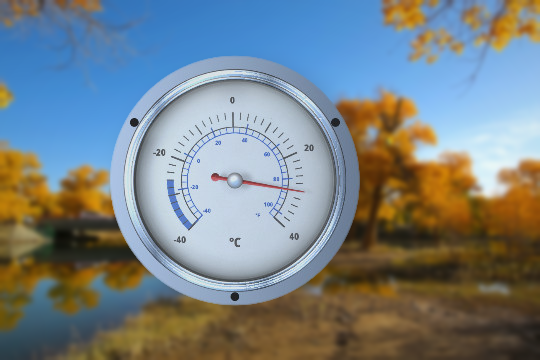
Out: 30; °C
